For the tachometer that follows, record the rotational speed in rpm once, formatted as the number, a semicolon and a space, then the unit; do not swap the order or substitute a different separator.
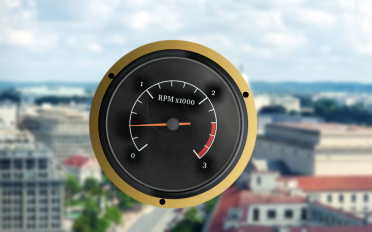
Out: 400; rpm
